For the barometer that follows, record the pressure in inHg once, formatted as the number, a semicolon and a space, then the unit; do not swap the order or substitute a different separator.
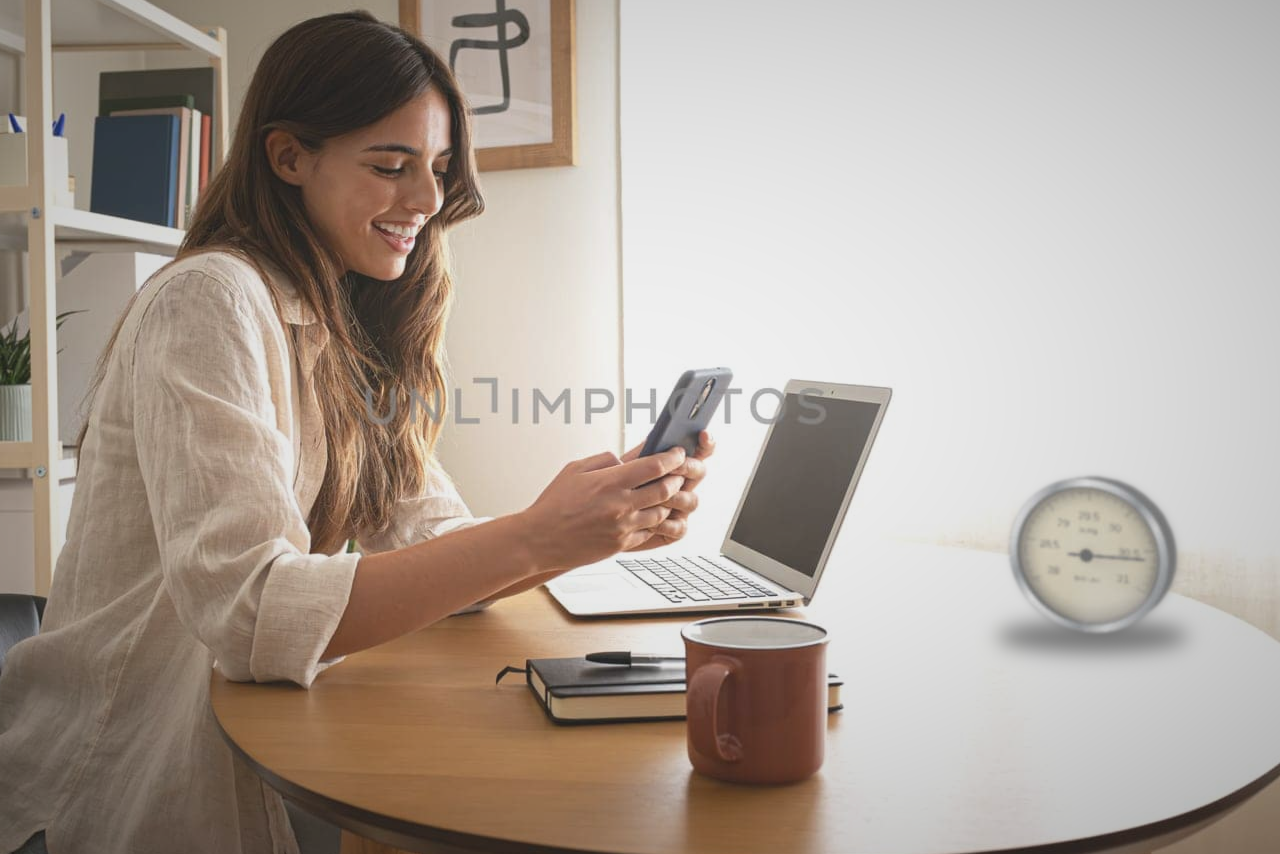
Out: 30.6; inHg
